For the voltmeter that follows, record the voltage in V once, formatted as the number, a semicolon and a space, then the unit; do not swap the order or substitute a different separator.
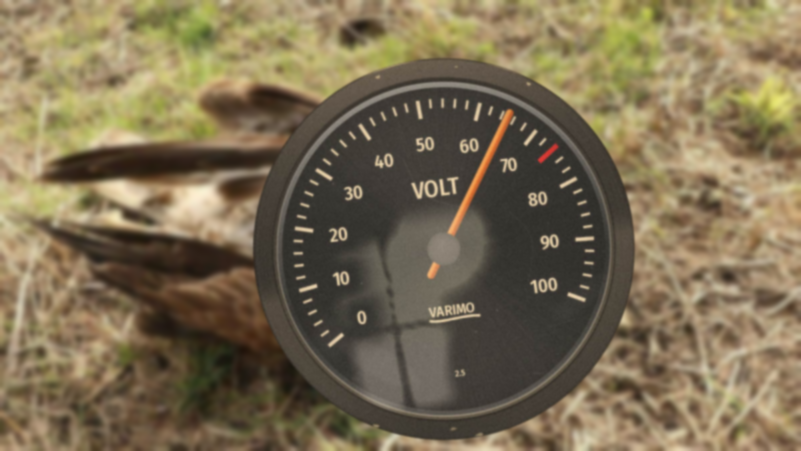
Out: 65; V
